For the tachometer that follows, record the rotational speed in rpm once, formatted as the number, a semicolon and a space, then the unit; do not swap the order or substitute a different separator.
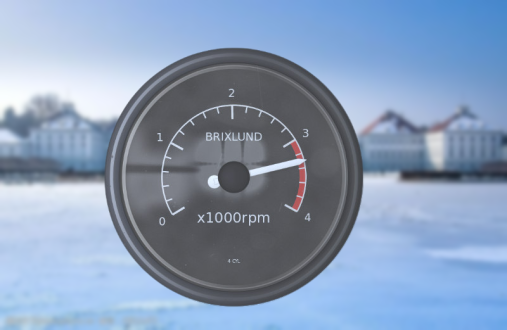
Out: 3300; rpm
